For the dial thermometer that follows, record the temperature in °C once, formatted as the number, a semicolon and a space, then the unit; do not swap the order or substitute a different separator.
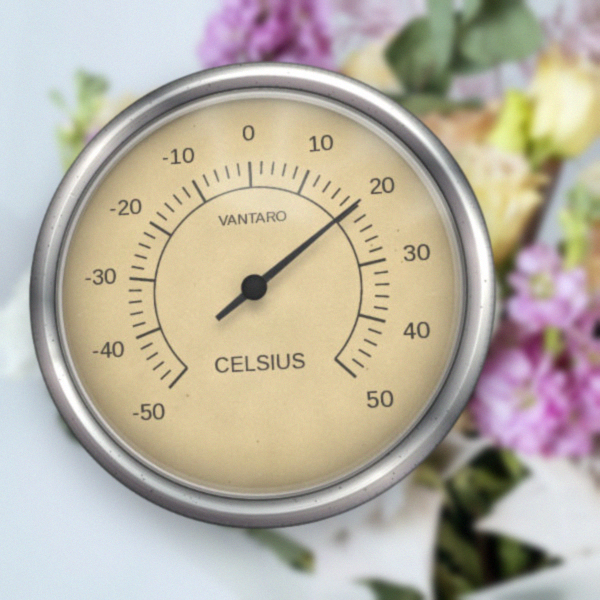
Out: 20; °C
